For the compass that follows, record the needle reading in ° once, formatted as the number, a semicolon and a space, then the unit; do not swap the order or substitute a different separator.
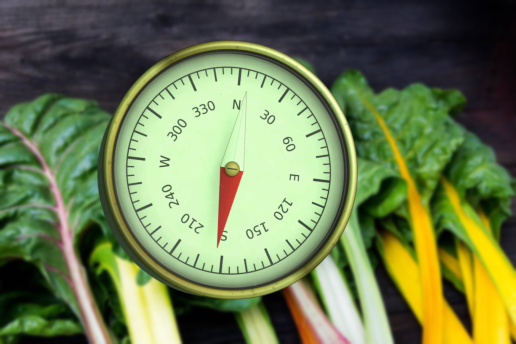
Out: 185; °
